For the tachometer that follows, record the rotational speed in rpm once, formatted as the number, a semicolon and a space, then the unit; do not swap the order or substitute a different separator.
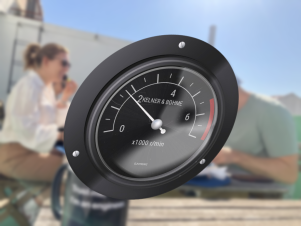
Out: 1750; rpm
